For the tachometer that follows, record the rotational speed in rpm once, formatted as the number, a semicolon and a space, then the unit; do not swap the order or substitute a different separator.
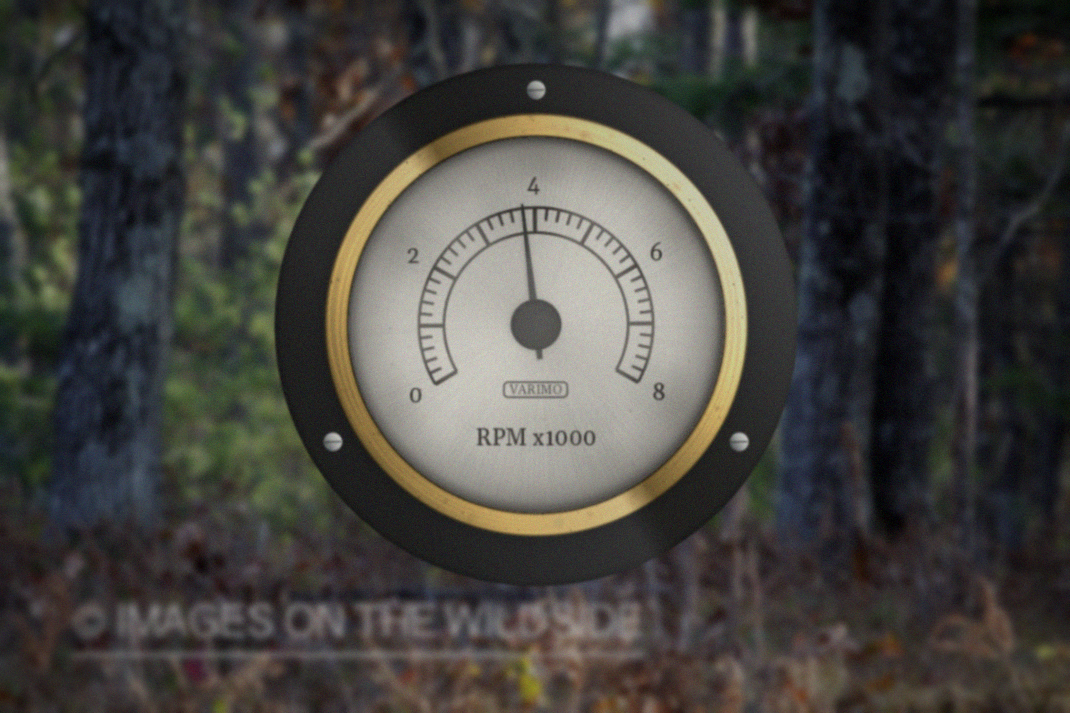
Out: 3800; rpm
